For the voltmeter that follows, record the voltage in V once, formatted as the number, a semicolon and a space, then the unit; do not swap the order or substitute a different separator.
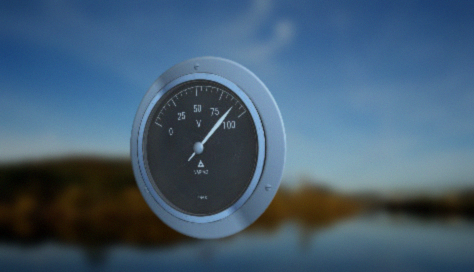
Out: 90; V
